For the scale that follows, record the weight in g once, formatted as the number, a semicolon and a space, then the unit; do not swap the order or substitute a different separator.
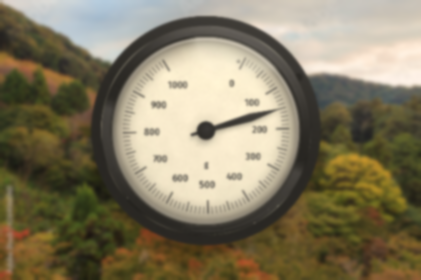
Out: 150; g
